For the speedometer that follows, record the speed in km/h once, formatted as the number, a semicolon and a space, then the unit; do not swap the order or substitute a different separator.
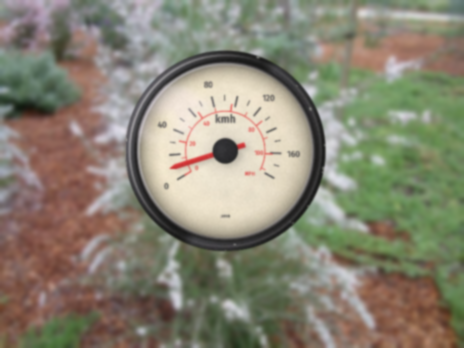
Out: 10; km/h
